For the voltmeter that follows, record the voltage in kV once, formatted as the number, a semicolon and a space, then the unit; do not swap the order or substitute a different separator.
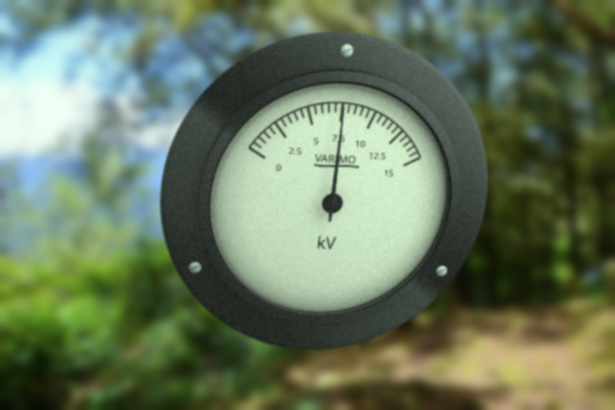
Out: 7.5; kV
